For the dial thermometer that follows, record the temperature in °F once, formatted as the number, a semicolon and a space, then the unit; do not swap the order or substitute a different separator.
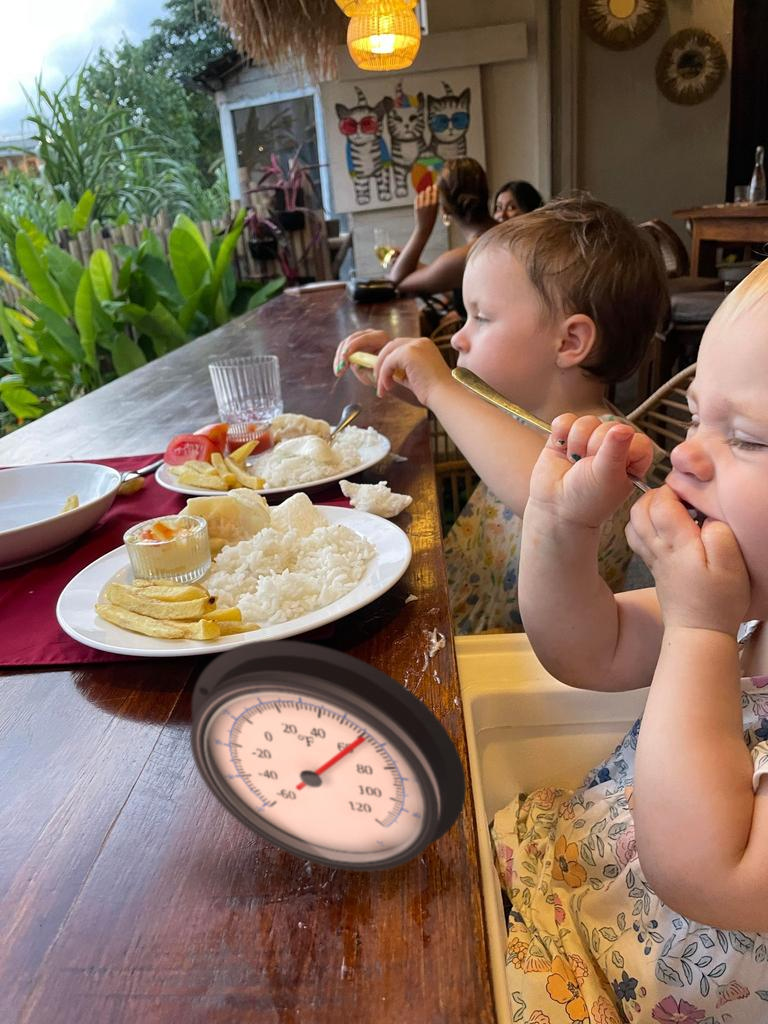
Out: 60; °F
